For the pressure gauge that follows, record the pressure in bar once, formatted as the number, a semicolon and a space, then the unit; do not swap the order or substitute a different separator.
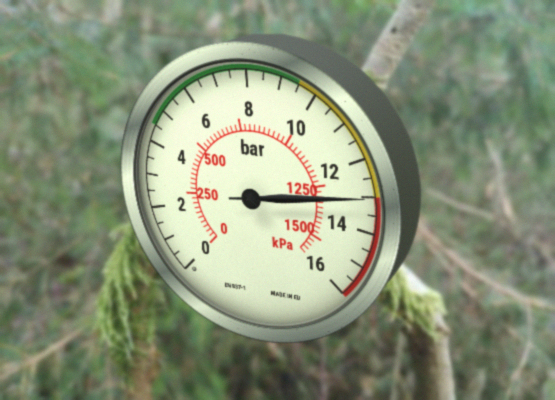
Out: 13; bar
